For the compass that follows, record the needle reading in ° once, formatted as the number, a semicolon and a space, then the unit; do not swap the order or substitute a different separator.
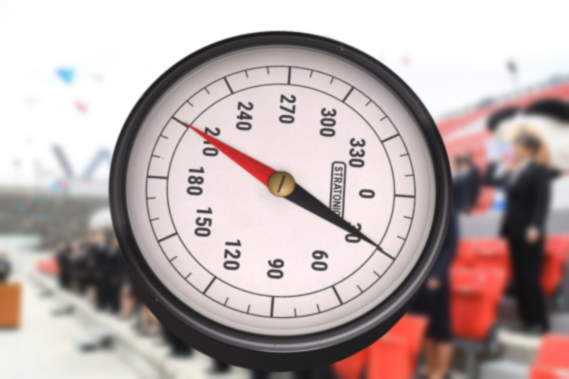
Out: 210; °
